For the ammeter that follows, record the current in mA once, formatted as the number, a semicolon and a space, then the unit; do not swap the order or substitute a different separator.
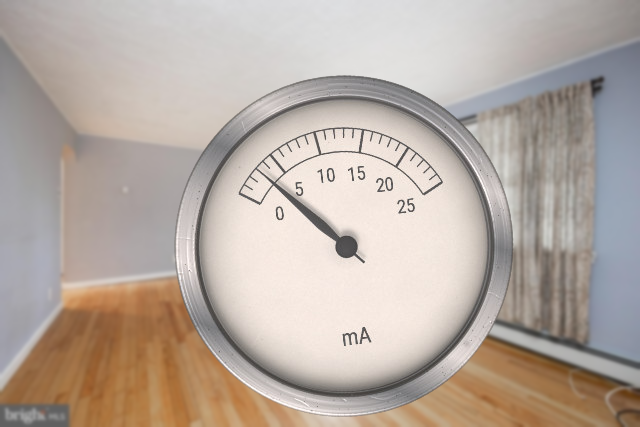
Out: 3; mA
